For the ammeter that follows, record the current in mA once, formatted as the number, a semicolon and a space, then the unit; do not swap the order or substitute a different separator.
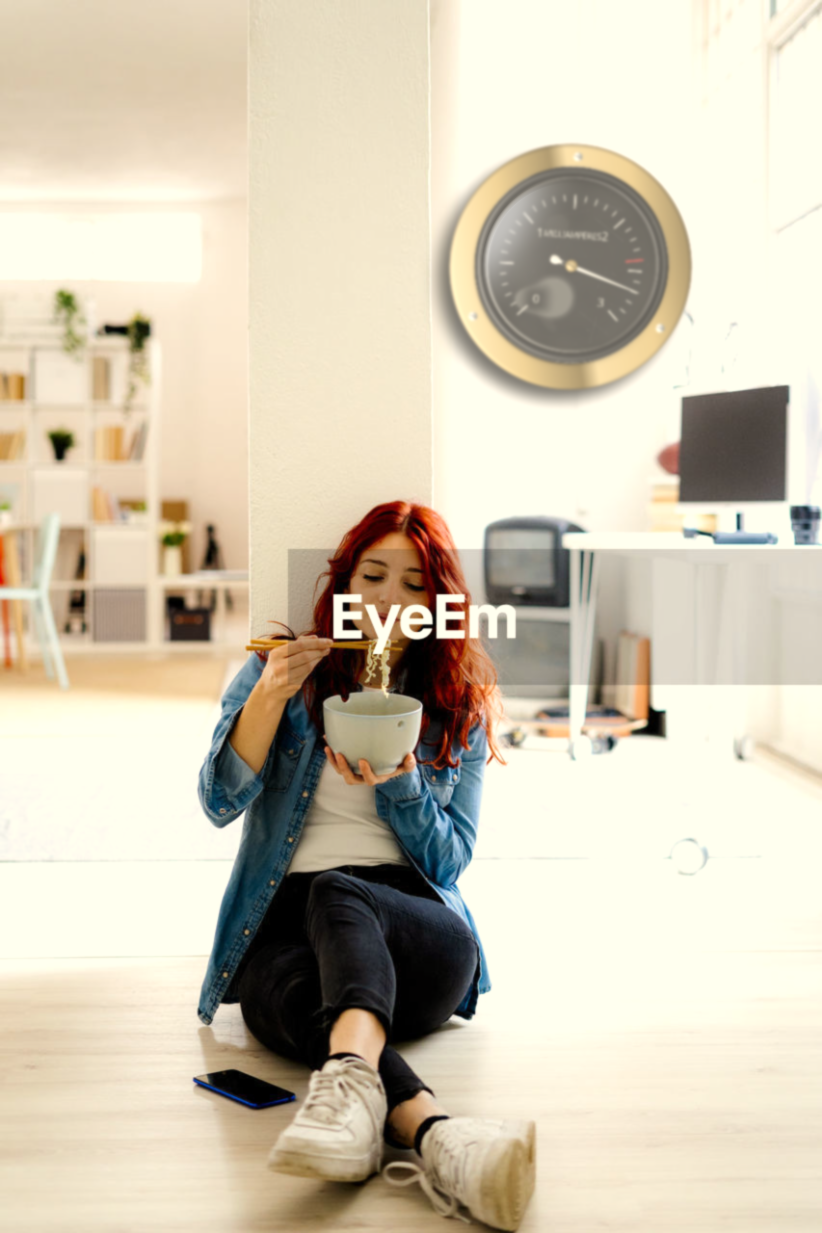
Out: 2.7; mA
